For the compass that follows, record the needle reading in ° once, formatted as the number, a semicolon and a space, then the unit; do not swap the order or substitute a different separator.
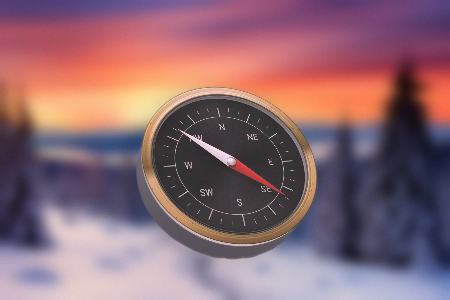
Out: 130; °
